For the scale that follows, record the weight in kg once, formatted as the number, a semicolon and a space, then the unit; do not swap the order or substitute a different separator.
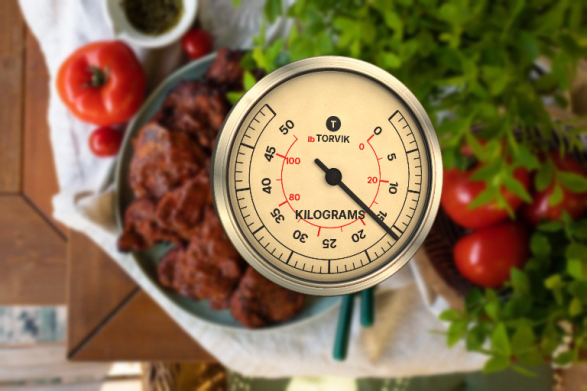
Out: 16; kg
